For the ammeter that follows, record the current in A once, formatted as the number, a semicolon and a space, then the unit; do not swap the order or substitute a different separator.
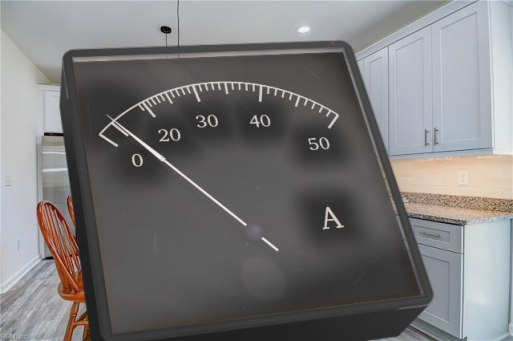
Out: 10; A
